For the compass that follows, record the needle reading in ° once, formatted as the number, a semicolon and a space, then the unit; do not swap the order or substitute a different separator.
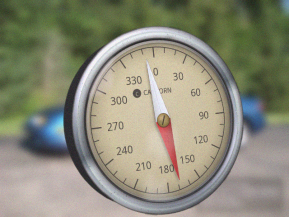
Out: 170; °
